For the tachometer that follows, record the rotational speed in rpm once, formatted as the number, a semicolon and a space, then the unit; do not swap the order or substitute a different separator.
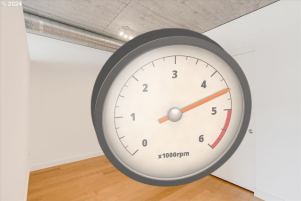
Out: 4500; rpm
